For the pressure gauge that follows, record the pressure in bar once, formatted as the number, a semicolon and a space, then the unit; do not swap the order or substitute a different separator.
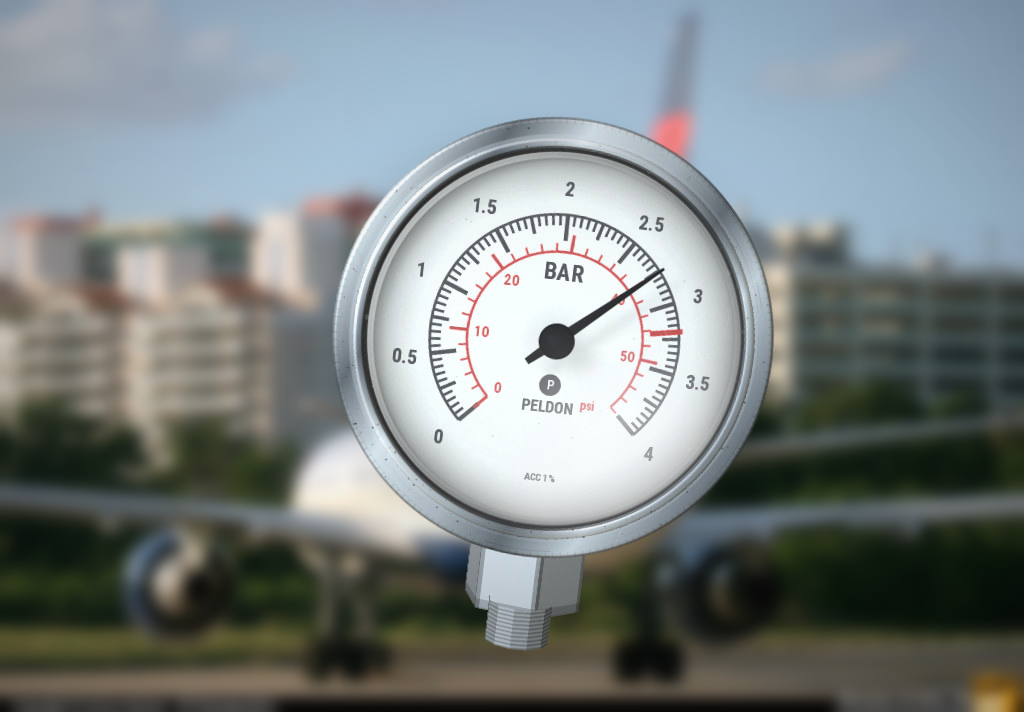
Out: 2.75; bar
